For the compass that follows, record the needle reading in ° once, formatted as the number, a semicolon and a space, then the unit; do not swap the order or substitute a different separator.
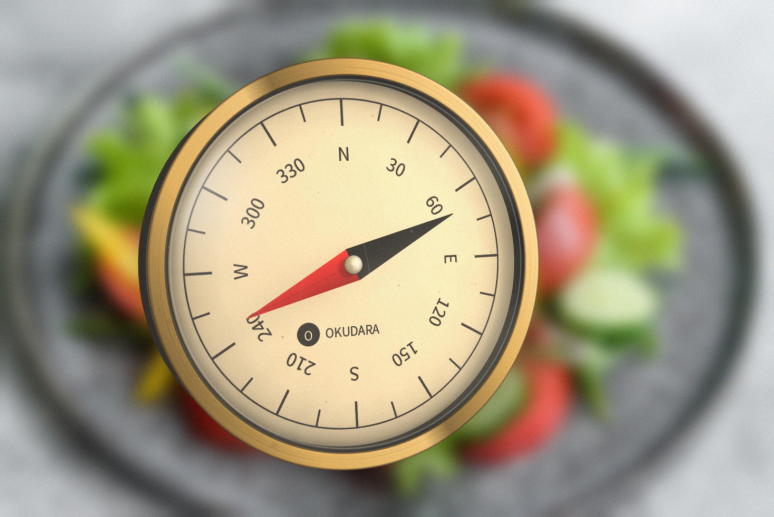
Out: 247.5; °
